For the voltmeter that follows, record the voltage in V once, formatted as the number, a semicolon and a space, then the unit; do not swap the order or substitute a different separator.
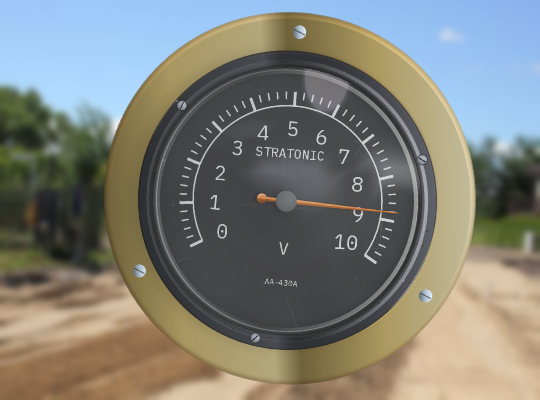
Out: 8.8; V
